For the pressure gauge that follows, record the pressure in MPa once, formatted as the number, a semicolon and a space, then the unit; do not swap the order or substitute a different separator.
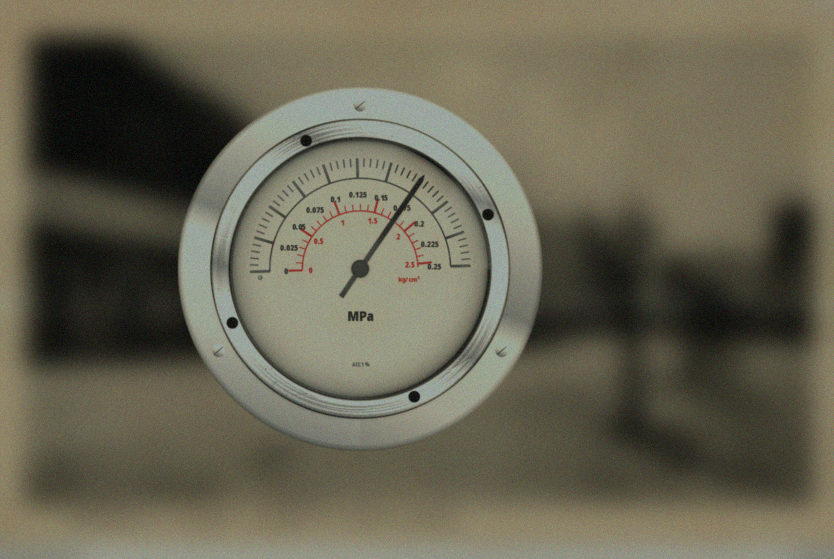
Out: 0.175; MPa
